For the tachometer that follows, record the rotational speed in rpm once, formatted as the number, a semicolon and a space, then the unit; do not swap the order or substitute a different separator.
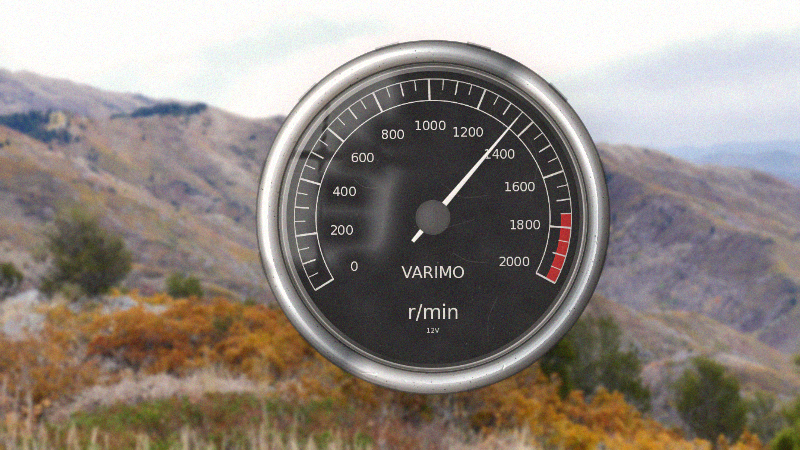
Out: 1350; rpm
